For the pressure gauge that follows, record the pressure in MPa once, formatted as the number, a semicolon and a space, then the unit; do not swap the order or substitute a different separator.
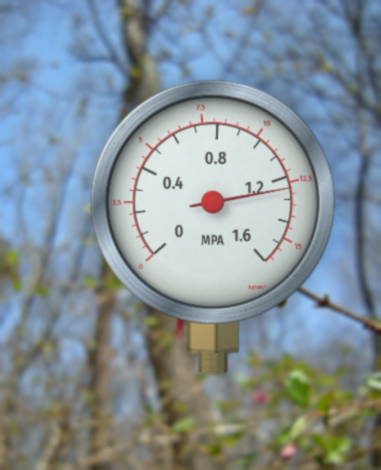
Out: 1.25; MPa
